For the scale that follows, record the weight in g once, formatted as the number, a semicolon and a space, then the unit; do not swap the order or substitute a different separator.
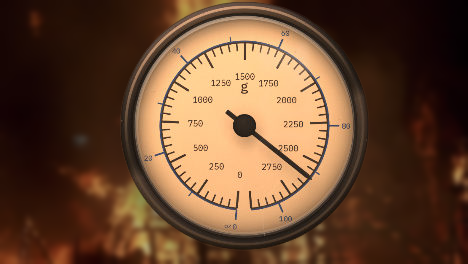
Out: 2600; g
